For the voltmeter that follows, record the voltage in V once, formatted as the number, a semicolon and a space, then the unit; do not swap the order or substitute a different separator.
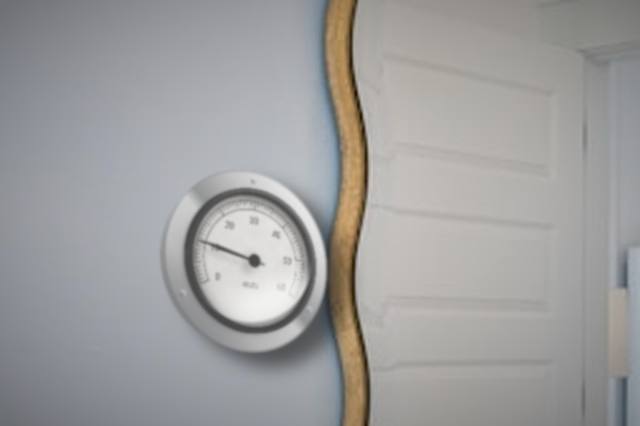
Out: 10; V
